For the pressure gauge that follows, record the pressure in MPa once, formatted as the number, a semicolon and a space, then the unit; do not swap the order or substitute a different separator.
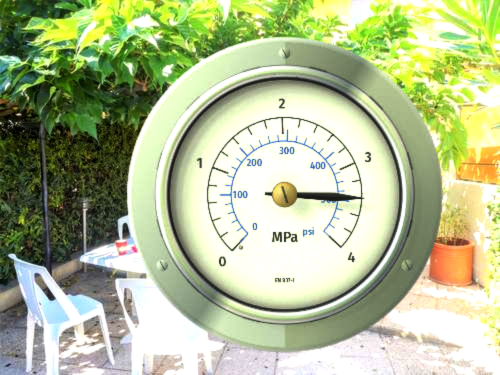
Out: 3.4; MPa
